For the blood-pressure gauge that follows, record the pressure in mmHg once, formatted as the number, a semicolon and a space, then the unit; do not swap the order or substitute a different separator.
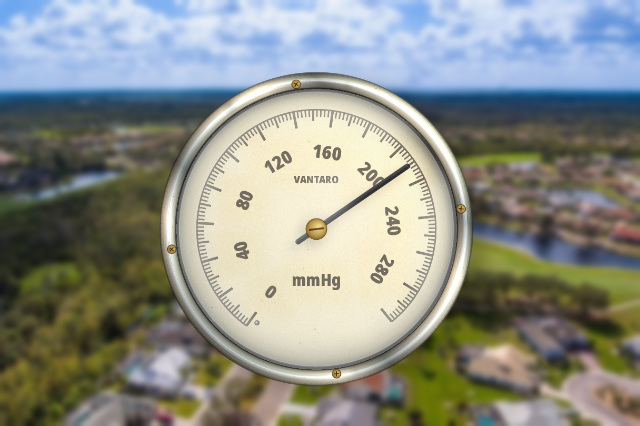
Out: 210; mmHg
